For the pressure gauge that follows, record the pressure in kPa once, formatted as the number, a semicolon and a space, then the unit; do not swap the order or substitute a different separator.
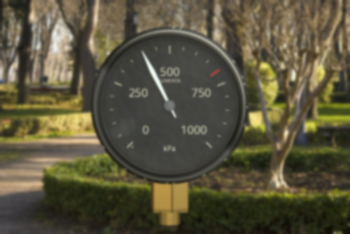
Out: 400; kPa
